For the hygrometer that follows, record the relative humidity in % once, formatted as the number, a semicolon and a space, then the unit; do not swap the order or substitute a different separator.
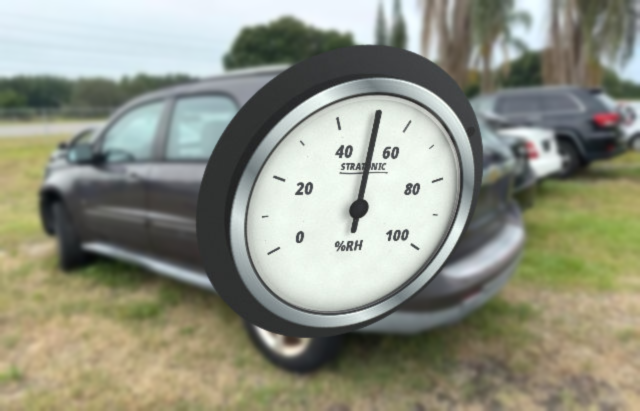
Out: 50; %
